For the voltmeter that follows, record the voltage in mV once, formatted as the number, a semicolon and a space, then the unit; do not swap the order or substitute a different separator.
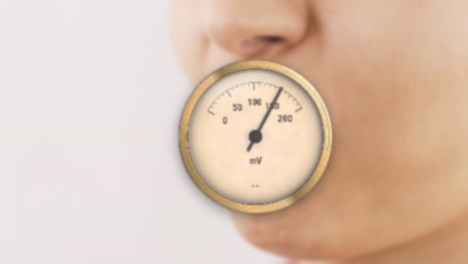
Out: 150; mV
